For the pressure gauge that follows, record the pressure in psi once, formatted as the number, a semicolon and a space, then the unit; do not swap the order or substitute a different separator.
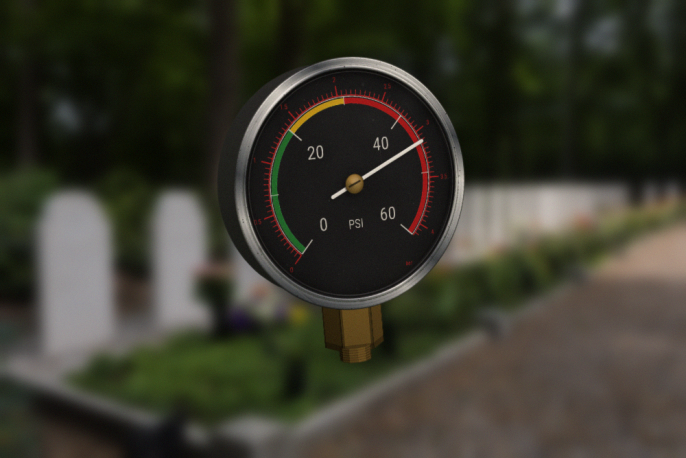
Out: 45; psi
